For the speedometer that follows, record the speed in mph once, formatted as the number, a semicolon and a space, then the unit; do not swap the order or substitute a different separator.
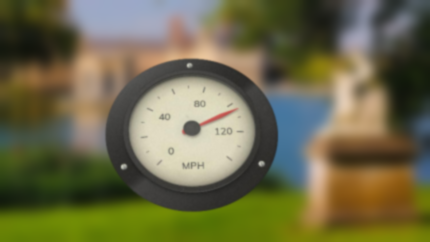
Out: 105; mph
